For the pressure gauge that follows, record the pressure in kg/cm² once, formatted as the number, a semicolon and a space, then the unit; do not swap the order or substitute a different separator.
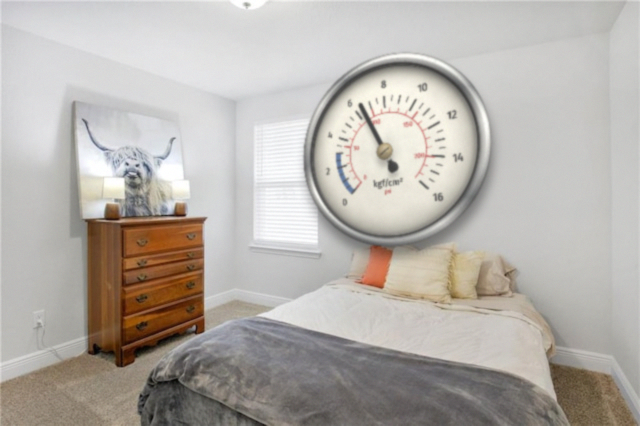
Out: 6.5; kg/cm²
